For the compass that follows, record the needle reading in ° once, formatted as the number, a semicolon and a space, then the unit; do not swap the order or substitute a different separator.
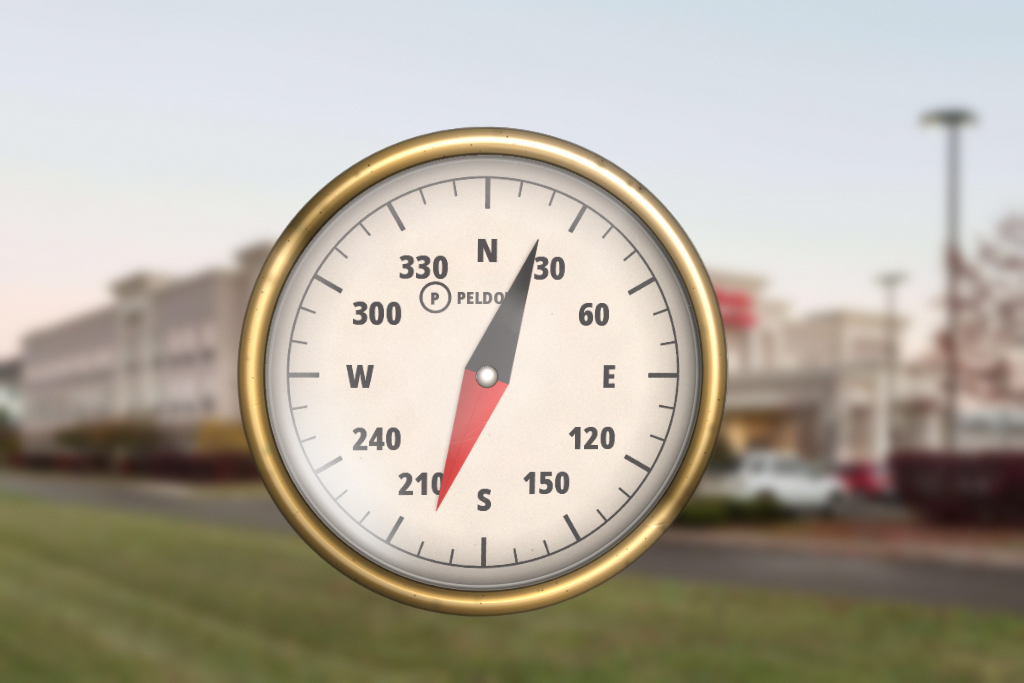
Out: 200; °
